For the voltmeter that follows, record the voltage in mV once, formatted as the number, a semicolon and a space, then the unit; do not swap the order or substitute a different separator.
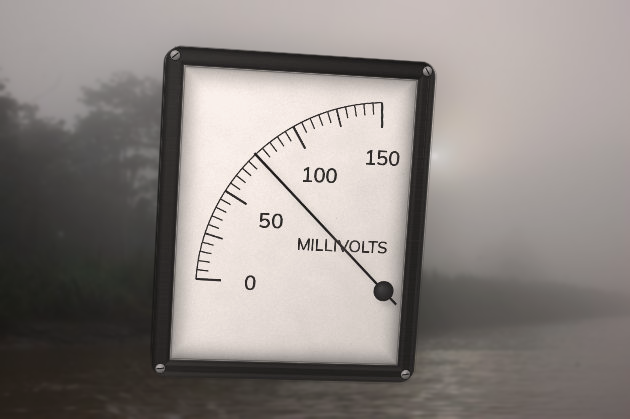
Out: 75; mV
